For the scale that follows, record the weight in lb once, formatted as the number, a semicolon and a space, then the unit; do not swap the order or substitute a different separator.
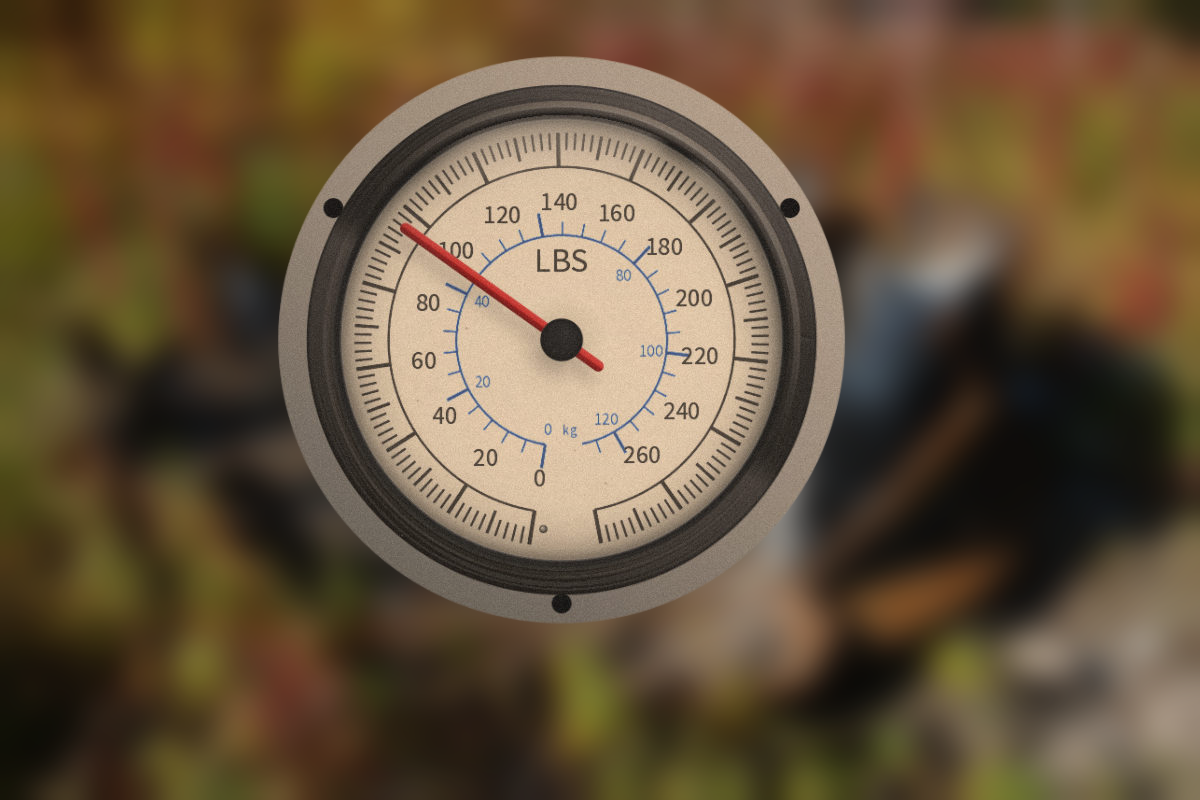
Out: 96; lb
